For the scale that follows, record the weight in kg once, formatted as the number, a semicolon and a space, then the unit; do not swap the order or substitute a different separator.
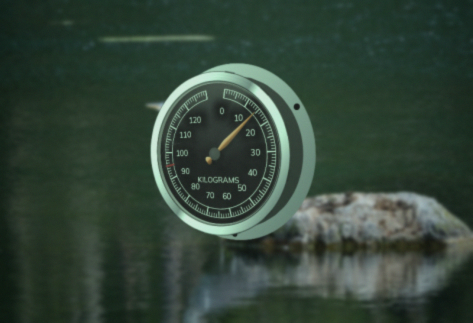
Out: 15; kg
